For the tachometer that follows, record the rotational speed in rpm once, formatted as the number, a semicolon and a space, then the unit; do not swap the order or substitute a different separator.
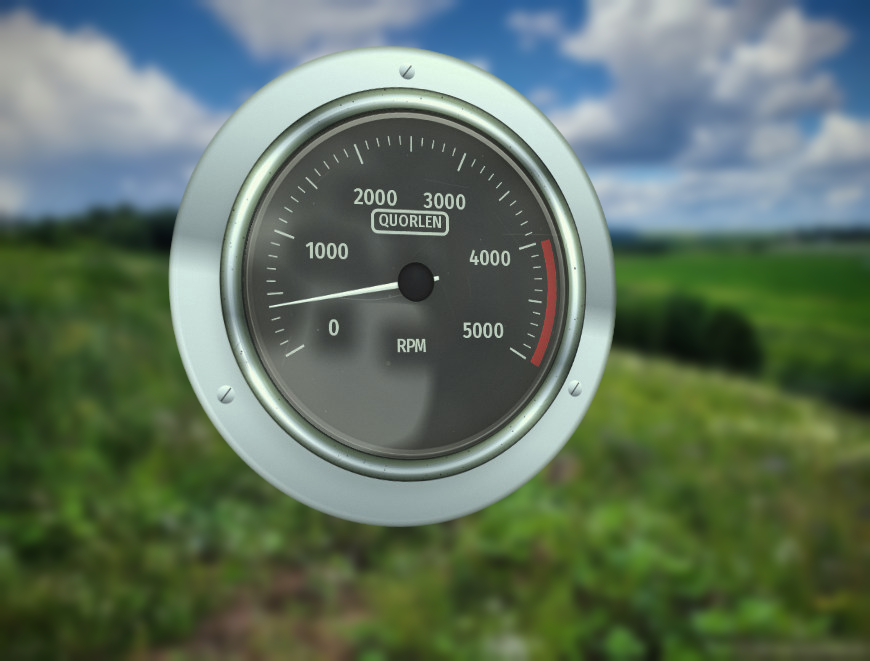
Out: 400; rpm
